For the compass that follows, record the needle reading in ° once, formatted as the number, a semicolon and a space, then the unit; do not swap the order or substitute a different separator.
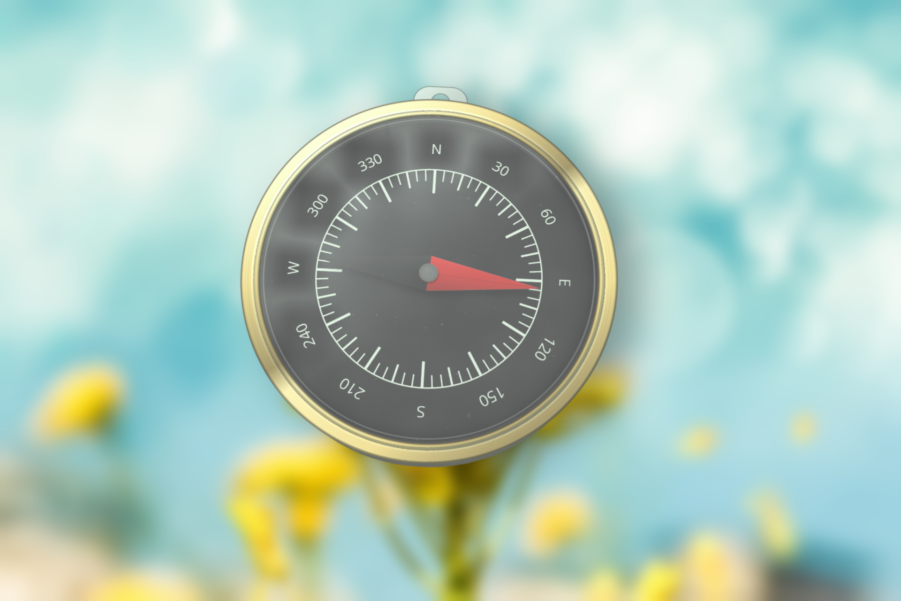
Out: 95; °
